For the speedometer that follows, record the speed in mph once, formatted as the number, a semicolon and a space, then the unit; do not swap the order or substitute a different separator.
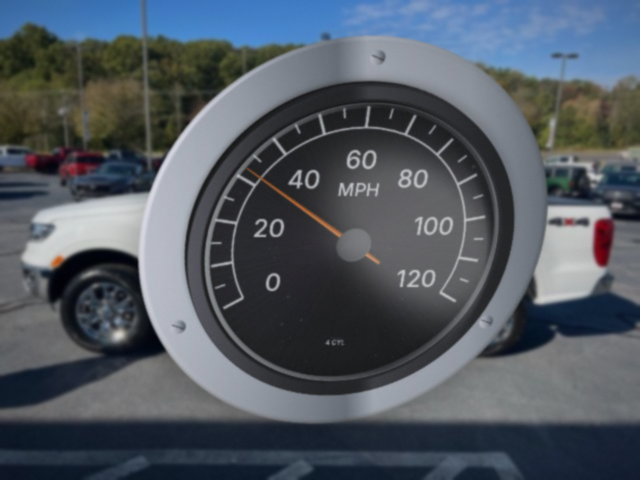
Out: 32.5; mph
